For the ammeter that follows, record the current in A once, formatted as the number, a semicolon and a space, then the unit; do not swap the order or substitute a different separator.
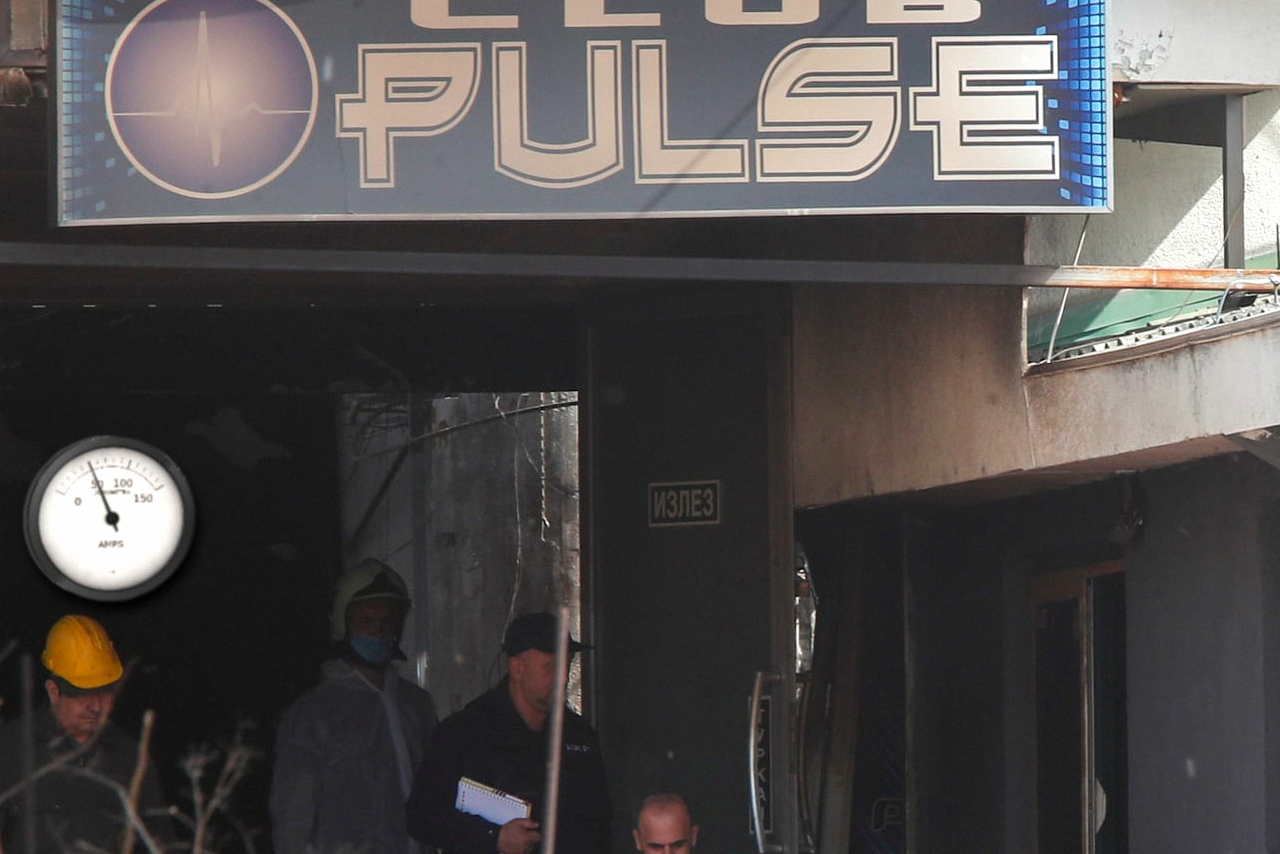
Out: 50; A
